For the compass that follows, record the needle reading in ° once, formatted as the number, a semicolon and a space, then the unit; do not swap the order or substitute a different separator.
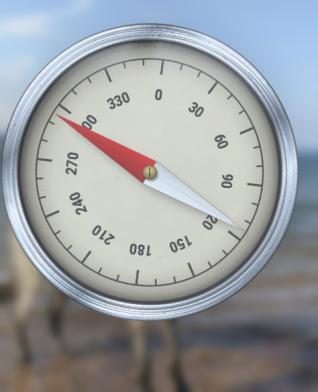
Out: 295; °
